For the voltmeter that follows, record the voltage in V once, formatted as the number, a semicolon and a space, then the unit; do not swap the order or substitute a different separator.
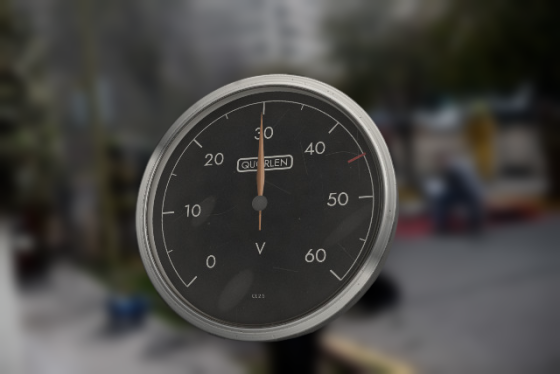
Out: 30; V
